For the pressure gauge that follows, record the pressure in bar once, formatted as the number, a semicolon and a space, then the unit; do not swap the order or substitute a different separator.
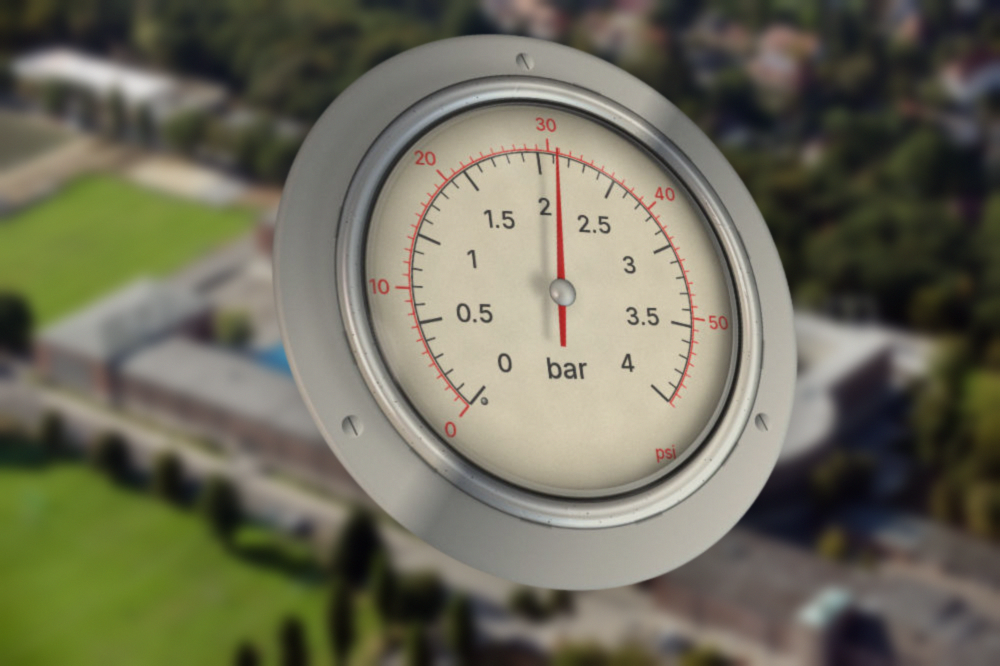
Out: 2.1; bar
